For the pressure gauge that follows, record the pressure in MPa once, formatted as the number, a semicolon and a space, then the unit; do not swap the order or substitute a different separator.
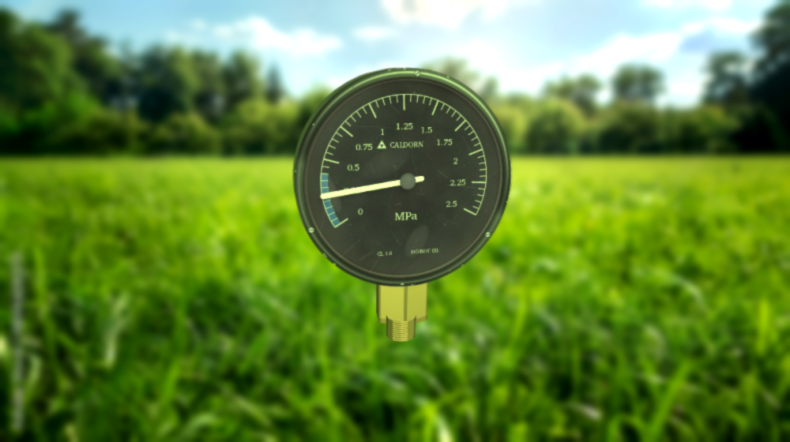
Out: 0.25; MPa
